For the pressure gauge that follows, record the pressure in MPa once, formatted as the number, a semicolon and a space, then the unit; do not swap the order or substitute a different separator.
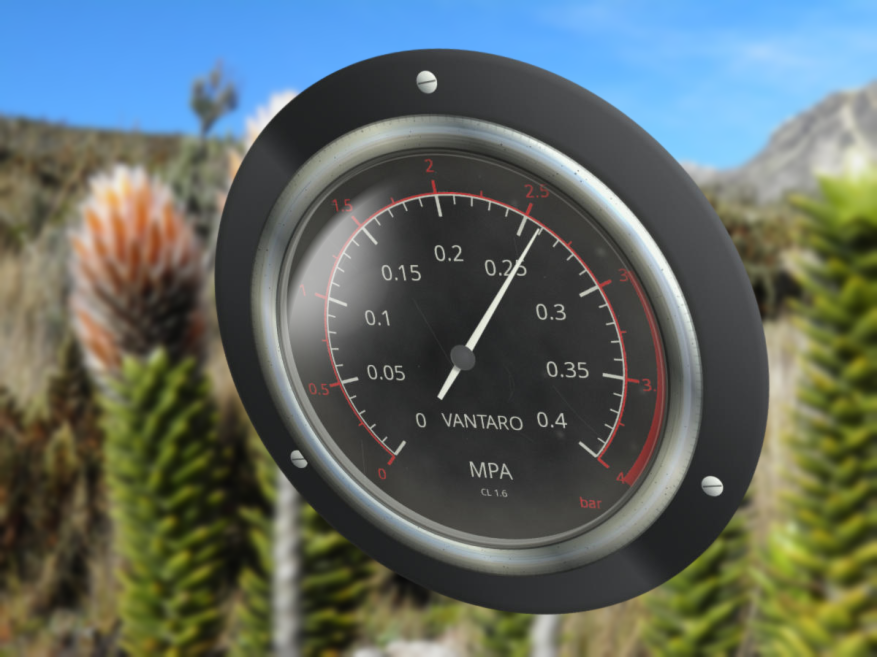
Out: 0.26; MPa
